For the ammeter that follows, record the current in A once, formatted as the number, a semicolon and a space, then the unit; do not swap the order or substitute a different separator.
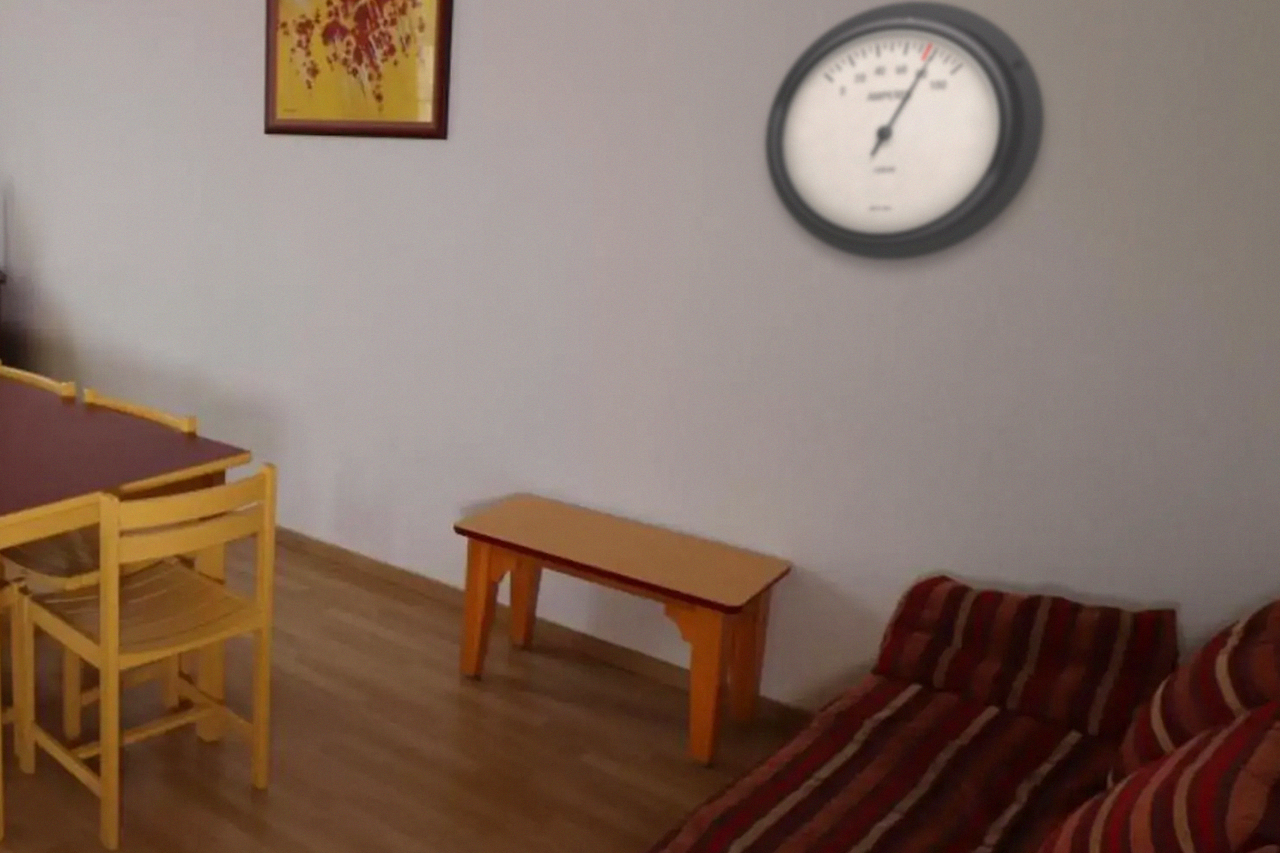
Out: 80; A
